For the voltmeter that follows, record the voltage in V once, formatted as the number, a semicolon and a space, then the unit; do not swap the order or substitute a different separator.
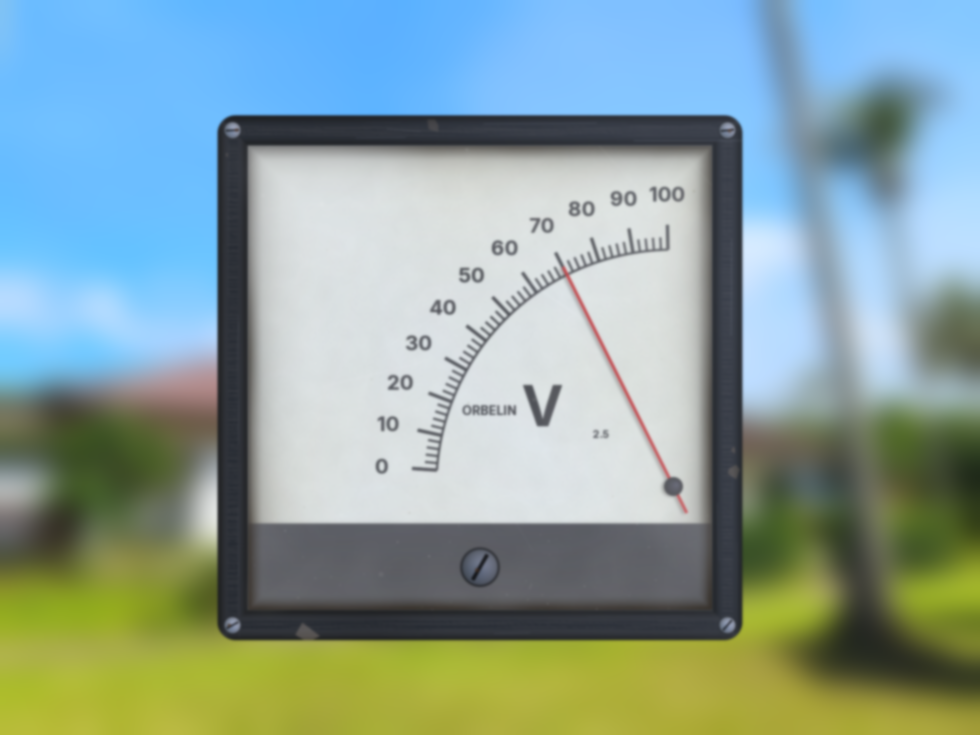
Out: 70; V
